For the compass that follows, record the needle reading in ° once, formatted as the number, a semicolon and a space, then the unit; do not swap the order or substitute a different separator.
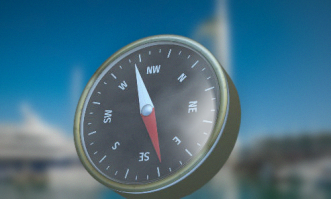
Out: 115; °
